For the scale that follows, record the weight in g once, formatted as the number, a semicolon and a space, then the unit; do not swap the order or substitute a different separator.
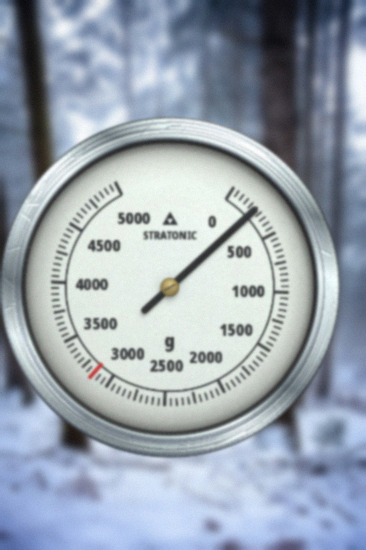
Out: 250; g
